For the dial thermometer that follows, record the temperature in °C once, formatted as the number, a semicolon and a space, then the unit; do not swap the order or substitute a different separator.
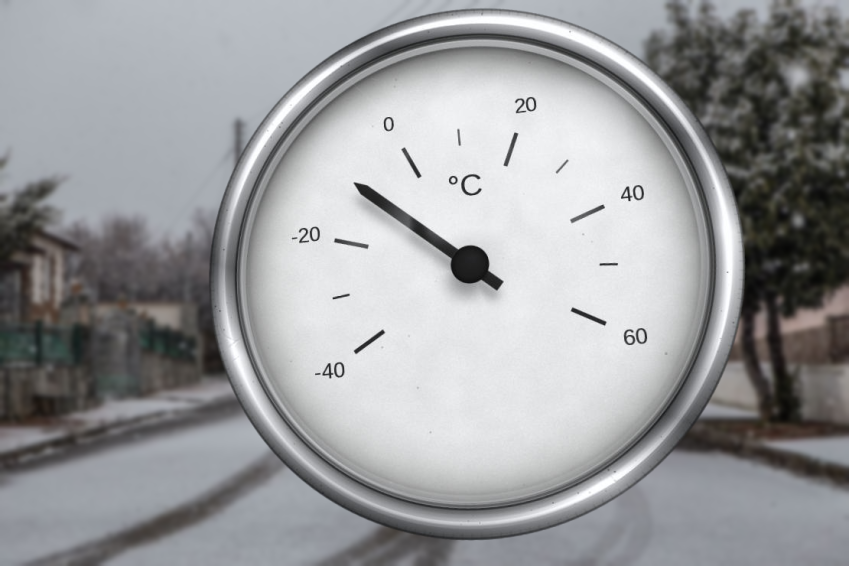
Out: -10; °C
